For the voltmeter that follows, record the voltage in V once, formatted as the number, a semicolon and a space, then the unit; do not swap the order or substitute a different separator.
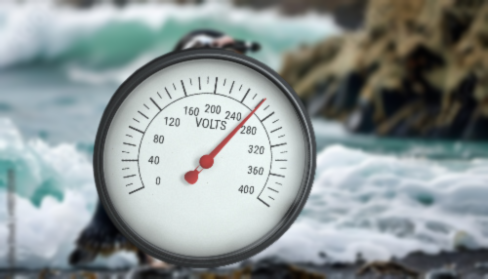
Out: 260; V
